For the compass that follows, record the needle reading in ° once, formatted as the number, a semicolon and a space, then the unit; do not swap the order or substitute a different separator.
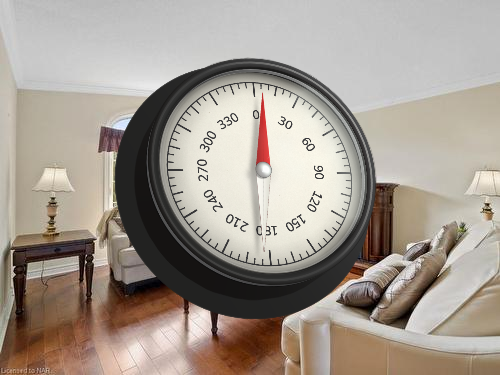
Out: 5; °
